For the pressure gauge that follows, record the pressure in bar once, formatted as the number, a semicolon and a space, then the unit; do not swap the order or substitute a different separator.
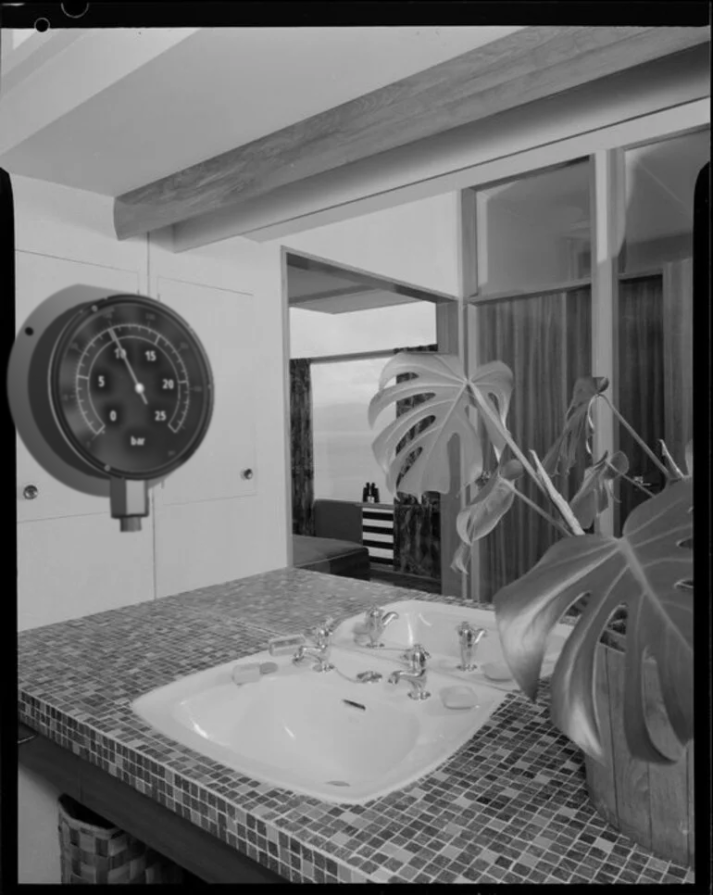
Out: 10; bar
